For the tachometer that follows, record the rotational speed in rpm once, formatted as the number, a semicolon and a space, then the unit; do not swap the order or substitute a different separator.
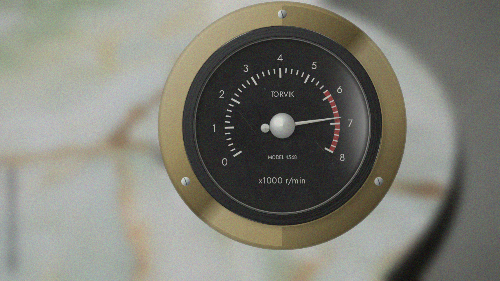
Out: 6800; rpm
